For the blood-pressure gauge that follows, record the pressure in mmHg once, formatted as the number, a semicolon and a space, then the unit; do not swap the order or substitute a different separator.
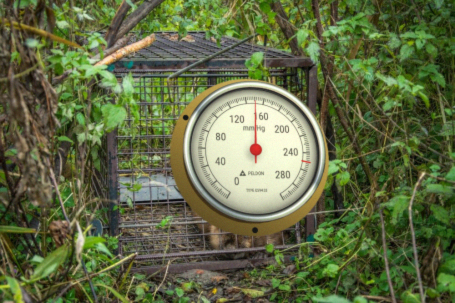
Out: 150; mmHg
